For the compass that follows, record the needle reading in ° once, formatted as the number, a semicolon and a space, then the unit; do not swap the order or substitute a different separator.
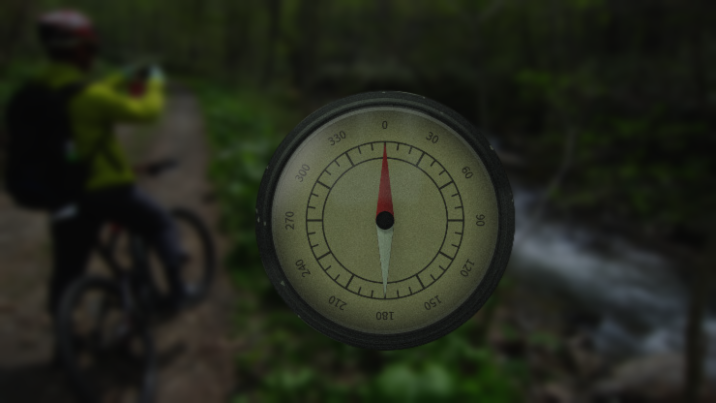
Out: 0; °
